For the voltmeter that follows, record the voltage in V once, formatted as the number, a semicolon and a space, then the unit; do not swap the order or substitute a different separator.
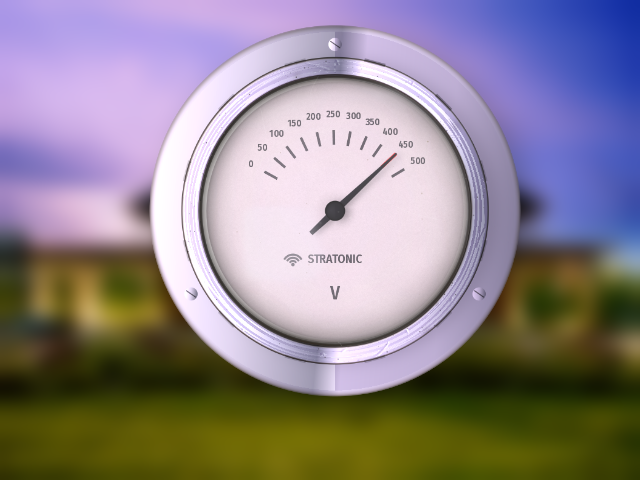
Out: 450; V
